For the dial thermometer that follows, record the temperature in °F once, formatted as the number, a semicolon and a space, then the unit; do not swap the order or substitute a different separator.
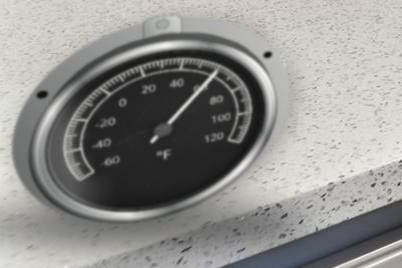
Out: 60; °F
